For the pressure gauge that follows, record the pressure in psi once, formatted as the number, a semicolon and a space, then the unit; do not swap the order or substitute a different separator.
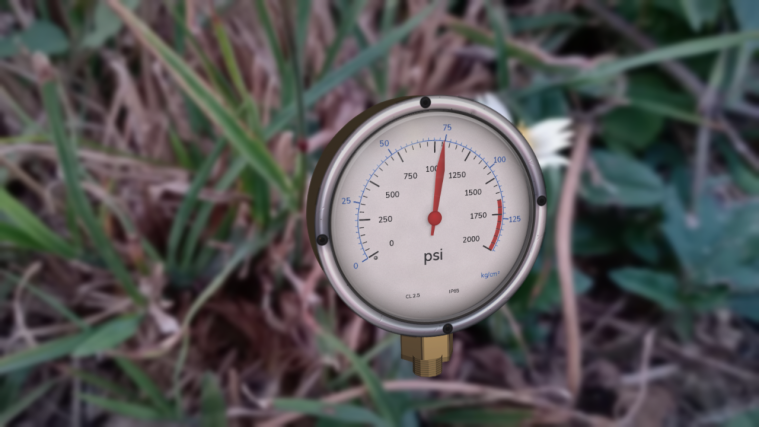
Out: 1050; psi
